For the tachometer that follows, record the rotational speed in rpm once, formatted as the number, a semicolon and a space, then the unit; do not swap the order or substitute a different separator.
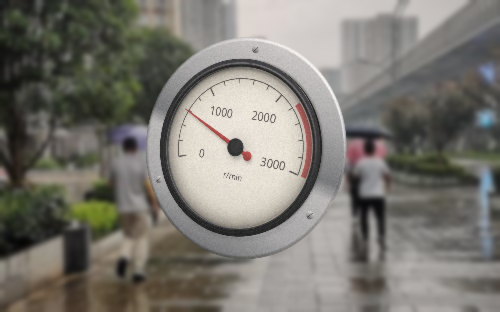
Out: 600; rpm
